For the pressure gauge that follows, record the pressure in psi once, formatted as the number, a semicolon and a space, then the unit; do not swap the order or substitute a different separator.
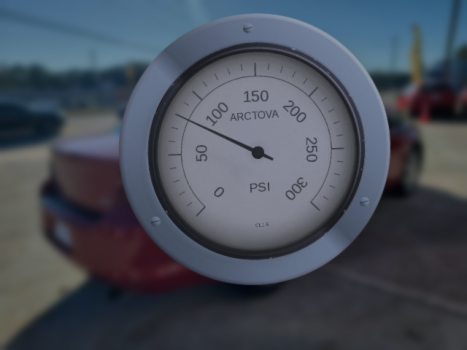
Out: 80; psi
